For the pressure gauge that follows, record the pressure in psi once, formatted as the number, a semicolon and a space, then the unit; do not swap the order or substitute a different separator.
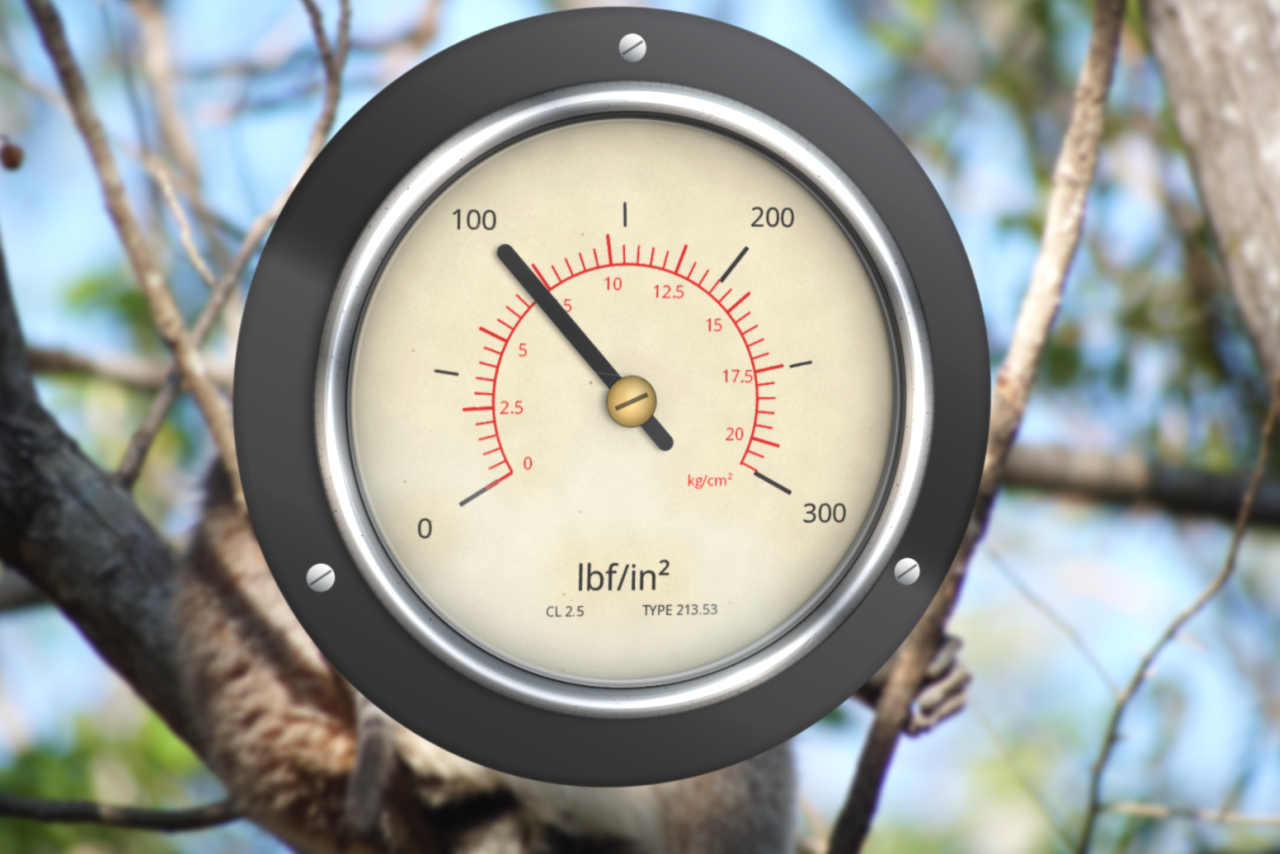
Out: 100; psi
